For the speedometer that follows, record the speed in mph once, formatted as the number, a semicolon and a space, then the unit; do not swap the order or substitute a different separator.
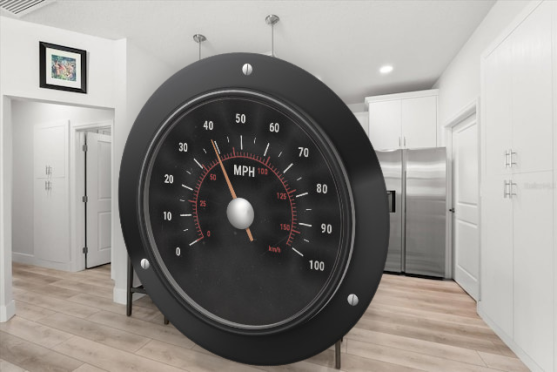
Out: 40; mph
